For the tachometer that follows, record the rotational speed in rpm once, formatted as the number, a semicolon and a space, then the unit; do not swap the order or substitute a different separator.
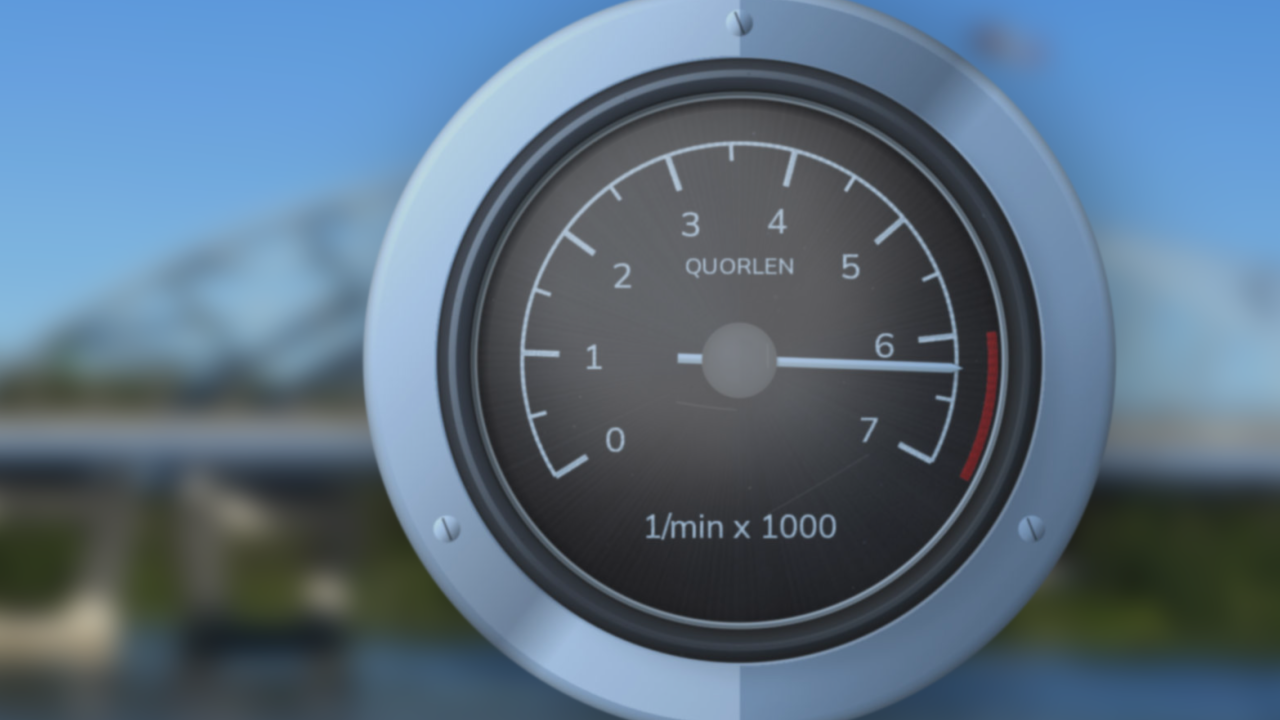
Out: 6250; rpm
